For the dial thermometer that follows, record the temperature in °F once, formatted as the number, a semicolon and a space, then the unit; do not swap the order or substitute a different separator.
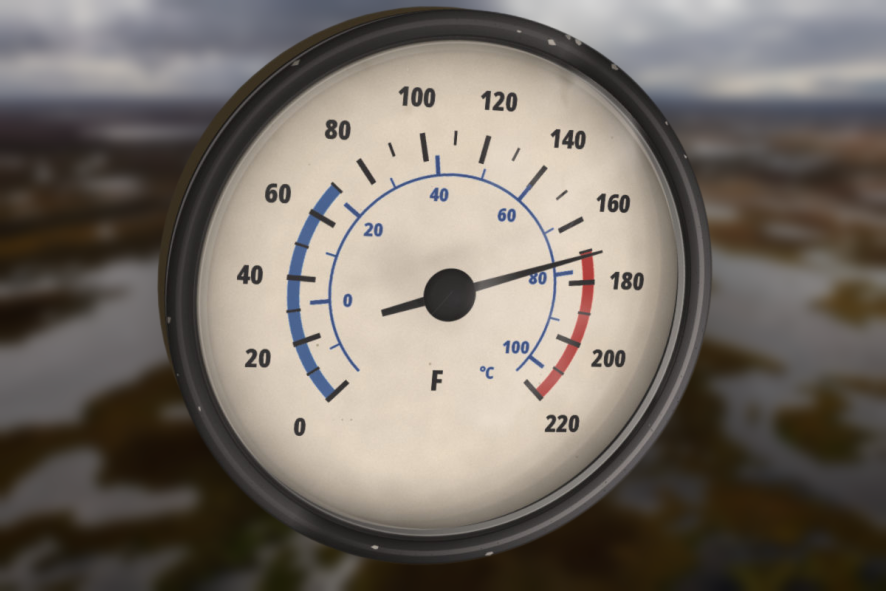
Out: 170; °F
